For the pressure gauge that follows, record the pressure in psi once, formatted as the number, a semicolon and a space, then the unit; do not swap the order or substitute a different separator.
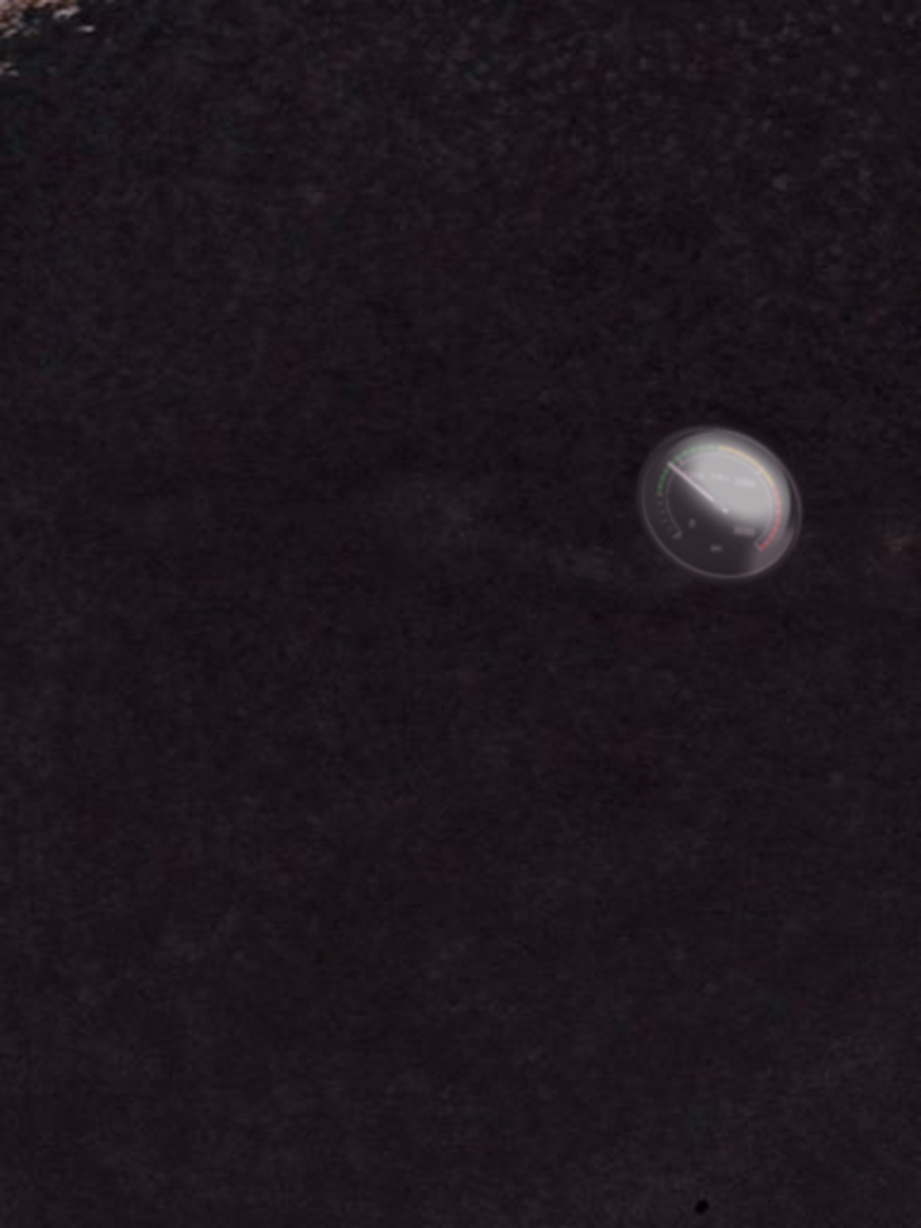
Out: 900; psi
